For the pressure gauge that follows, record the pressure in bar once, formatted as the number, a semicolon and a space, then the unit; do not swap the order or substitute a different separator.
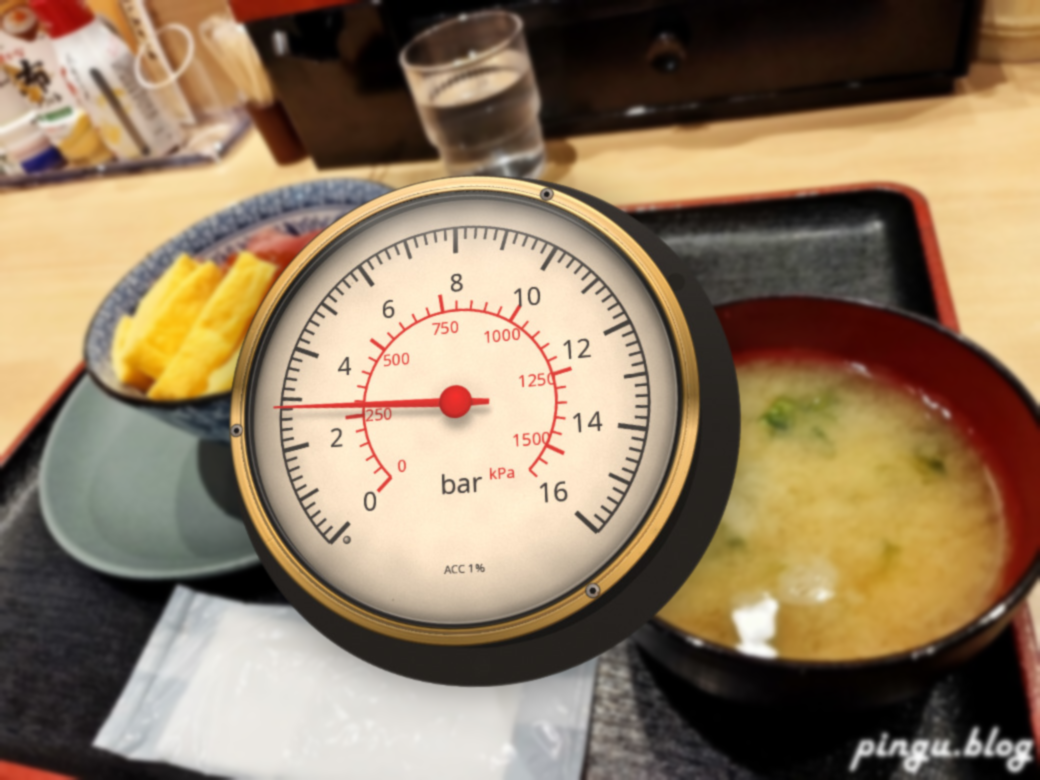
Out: 2.8; bar
